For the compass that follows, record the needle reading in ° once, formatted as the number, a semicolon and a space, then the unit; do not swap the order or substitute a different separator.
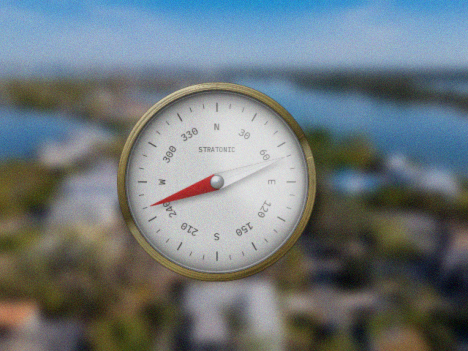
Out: 250; °
